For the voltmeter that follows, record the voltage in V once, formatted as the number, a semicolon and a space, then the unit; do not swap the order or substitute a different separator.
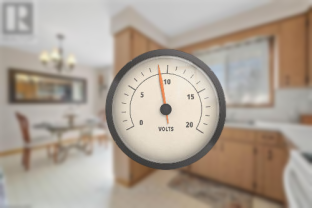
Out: 9; V
